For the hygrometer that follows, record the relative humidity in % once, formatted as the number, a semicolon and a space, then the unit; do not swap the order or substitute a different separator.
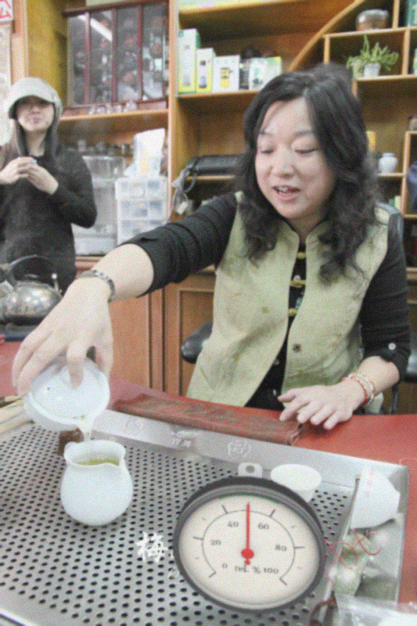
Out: 50; %
